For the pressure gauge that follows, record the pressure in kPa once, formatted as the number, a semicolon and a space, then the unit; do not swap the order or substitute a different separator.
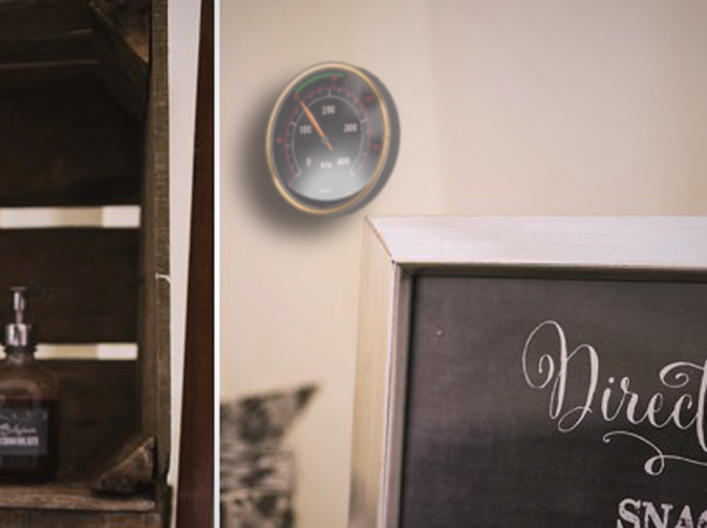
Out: 140; kPa
